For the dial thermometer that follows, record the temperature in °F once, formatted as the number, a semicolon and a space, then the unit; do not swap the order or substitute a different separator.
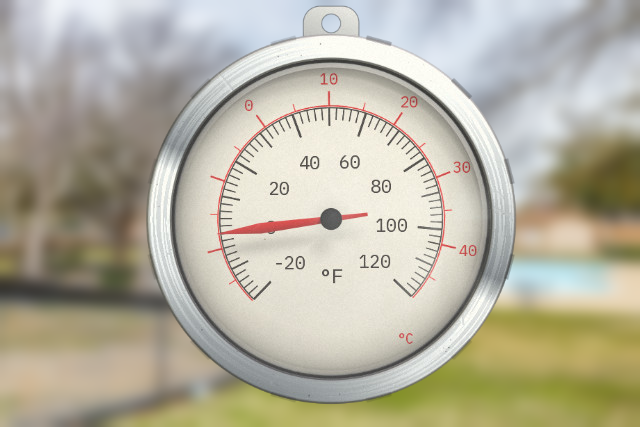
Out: 0; °F
